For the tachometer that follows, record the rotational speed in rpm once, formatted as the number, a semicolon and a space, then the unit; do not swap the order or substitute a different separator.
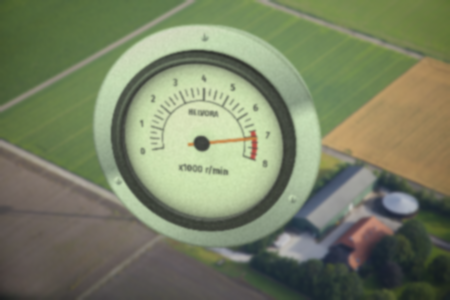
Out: 7000; rpm
